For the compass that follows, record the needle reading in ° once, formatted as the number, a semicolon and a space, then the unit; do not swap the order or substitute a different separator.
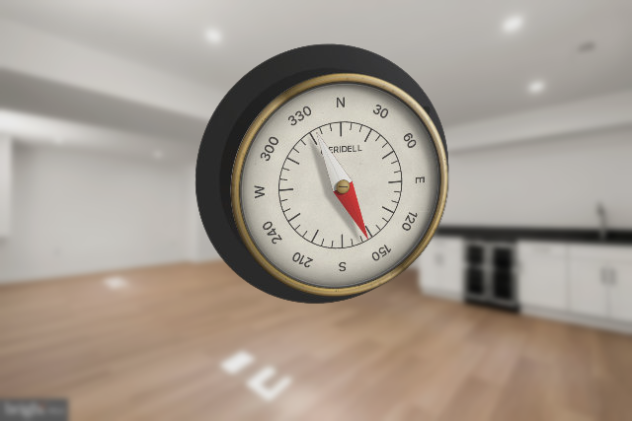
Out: 155; °
